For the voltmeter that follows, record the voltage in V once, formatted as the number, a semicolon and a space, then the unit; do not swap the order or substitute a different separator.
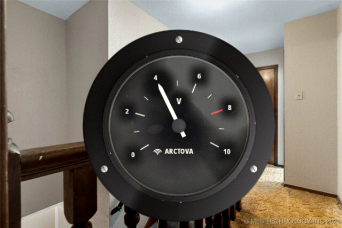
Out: 4; V
